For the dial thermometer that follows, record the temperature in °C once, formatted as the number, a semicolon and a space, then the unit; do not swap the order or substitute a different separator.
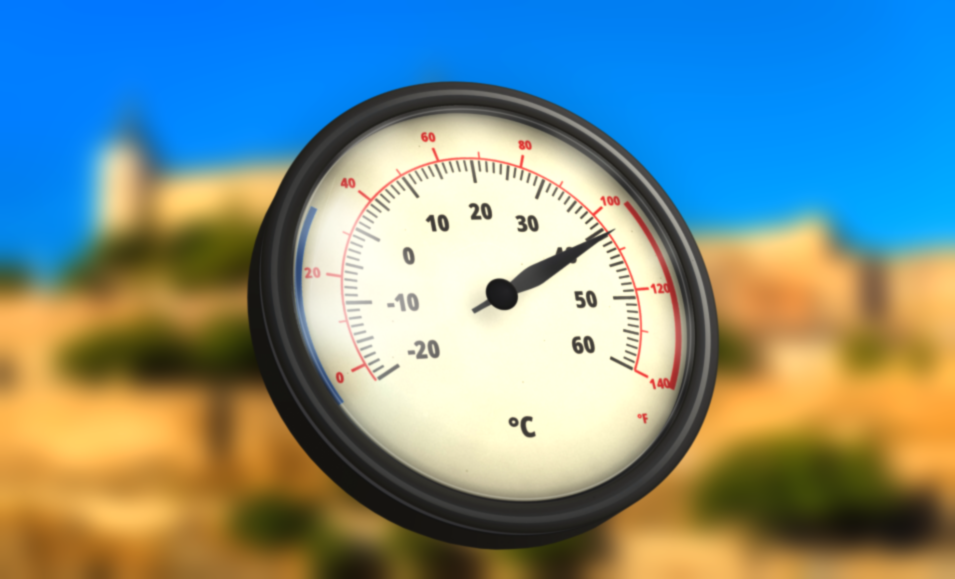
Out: 41; °C
